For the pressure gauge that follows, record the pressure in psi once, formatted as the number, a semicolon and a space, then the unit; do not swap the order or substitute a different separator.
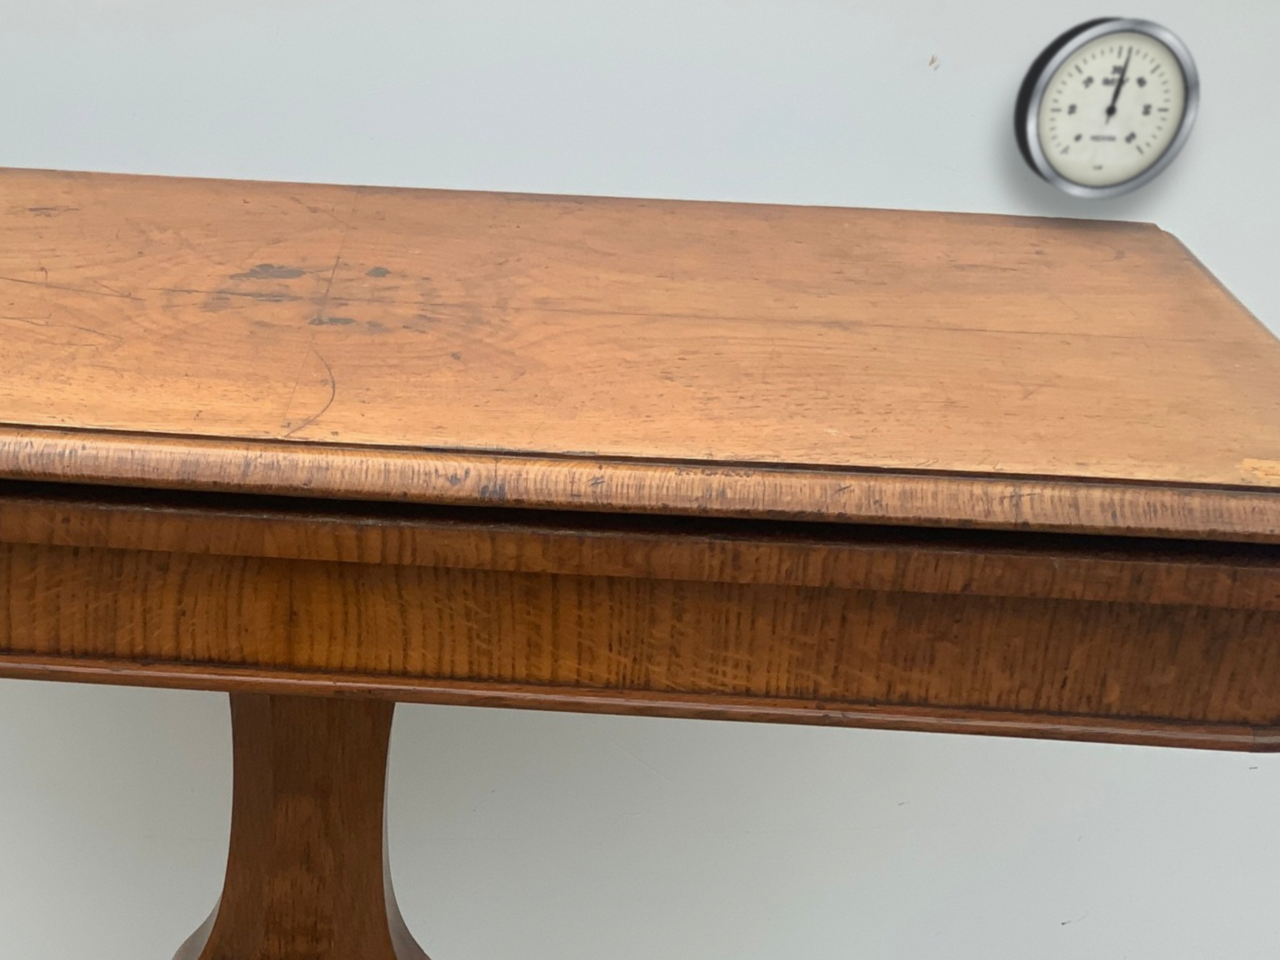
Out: 32; psi
